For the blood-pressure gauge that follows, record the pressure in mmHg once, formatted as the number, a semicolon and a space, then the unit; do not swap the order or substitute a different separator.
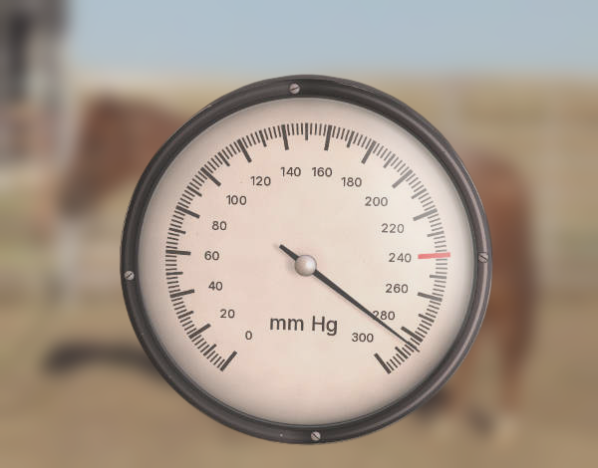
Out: 284; mmHg
